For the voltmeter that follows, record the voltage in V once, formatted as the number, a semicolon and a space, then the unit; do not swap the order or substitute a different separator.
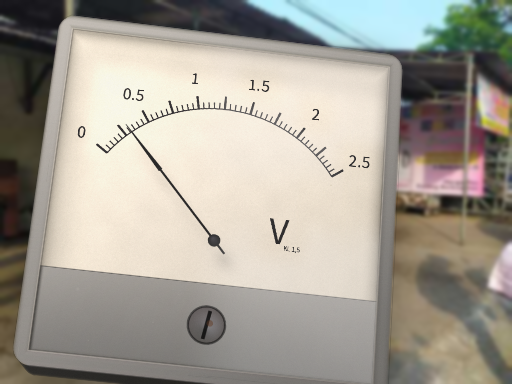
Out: 0.3; V
